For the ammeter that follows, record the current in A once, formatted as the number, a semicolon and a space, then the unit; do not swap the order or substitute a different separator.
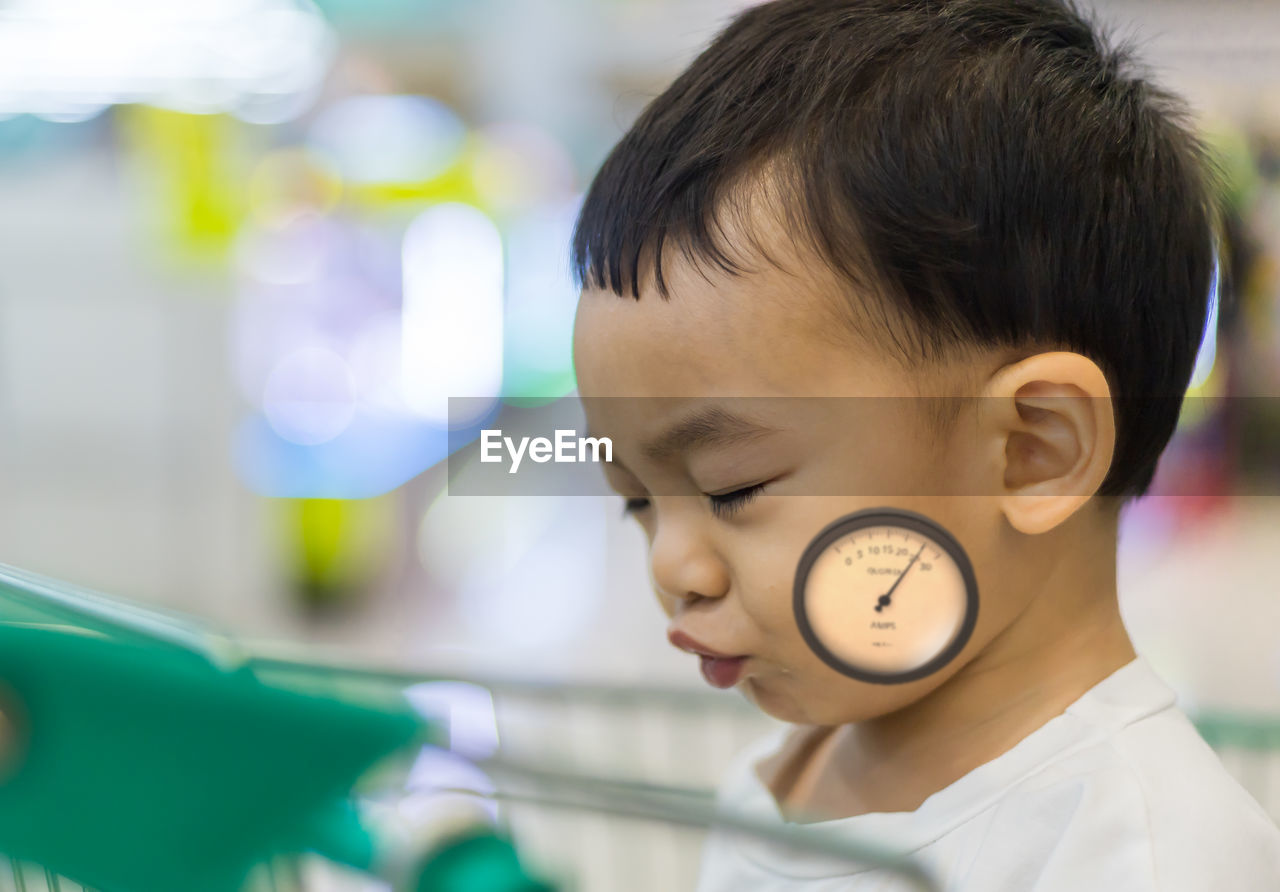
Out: 25; A
